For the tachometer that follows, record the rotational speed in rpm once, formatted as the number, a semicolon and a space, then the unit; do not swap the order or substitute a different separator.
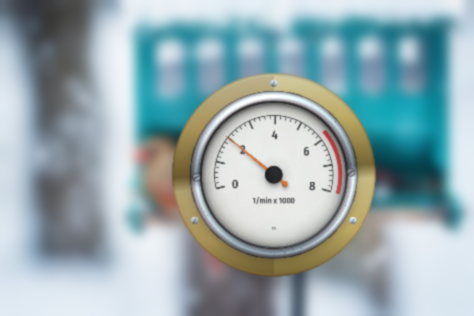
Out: 2000; rpm
